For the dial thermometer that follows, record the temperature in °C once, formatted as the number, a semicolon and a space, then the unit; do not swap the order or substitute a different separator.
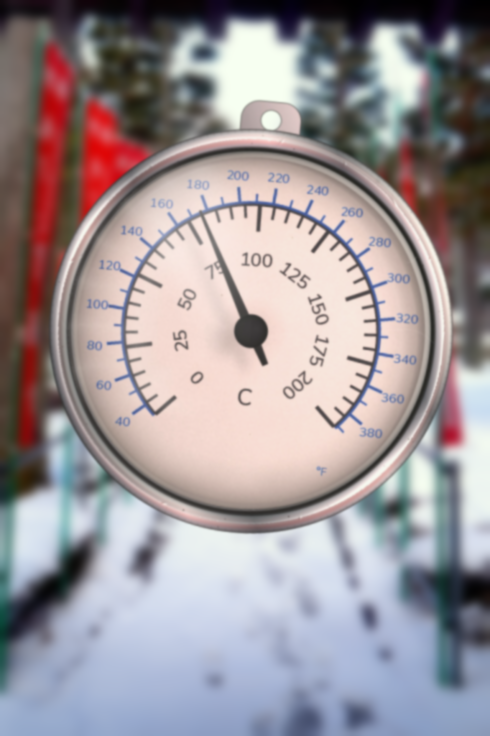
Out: 80; °C
